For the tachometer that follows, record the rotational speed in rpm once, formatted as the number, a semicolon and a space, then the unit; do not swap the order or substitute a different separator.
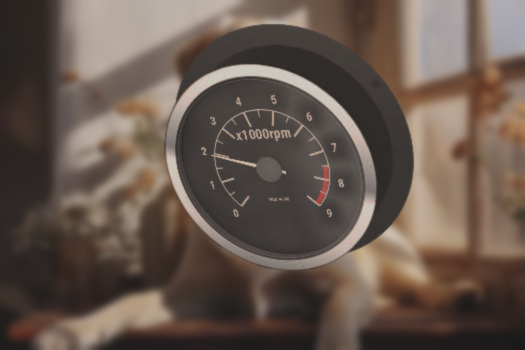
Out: 2000; rpm
